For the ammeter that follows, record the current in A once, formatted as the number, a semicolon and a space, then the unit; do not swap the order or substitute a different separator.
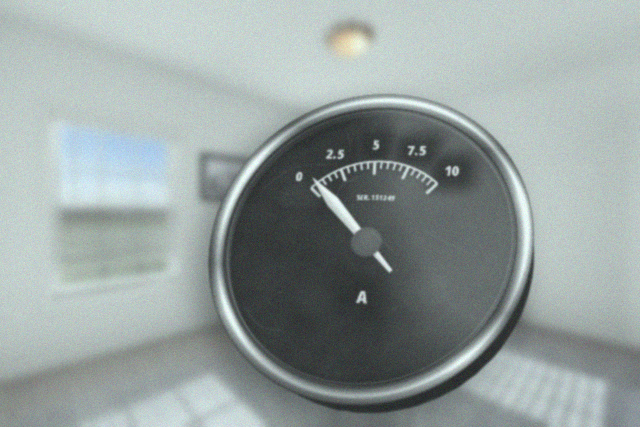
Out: 0.5; A
